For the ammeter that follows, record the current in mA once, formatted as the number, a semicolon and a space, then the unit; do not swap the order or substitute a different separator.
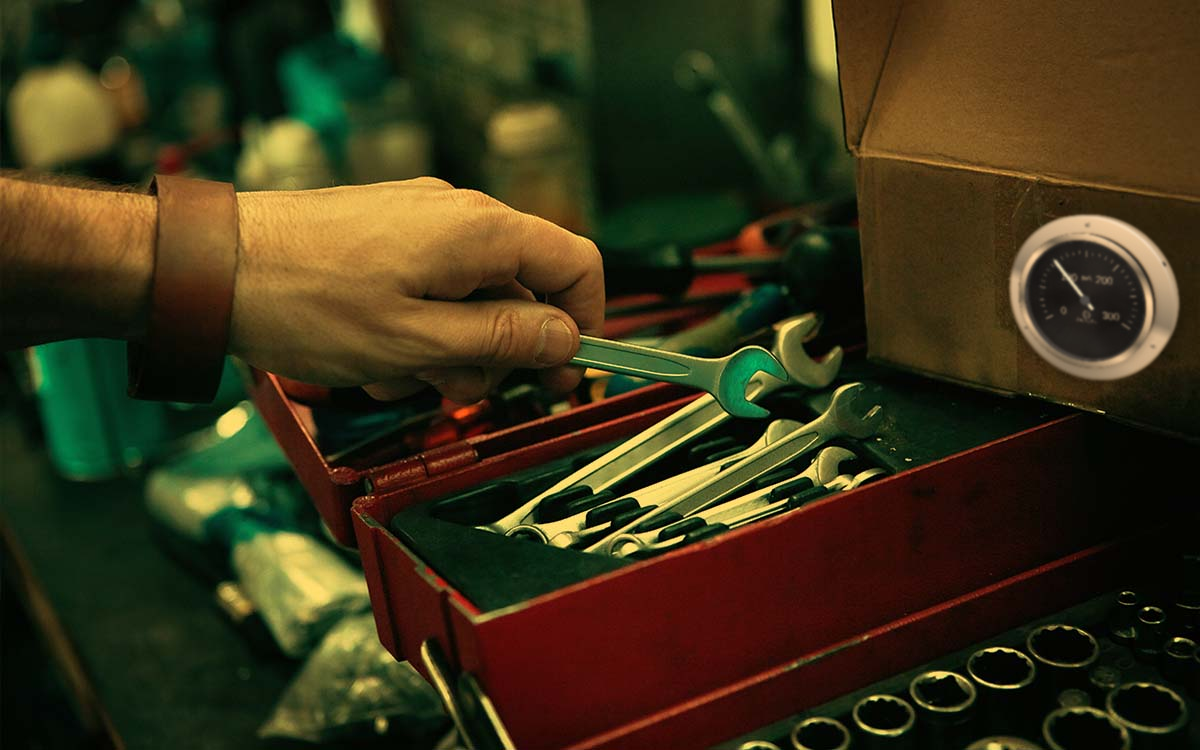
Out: 100; mA
